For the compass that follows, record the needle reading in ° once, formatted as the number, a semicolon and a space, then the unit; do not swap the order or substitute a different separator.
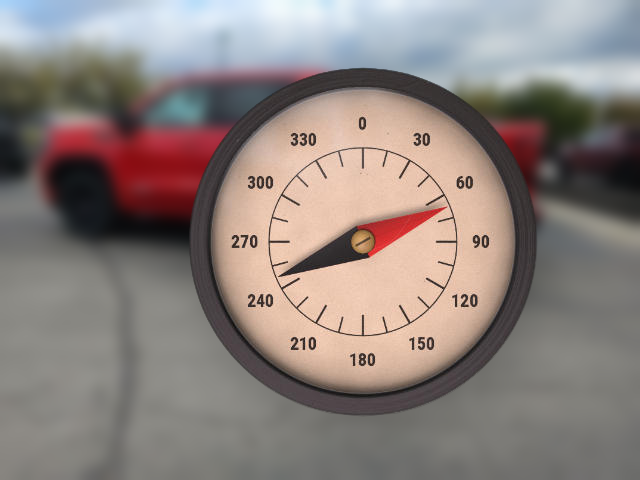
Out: 67.5; °
